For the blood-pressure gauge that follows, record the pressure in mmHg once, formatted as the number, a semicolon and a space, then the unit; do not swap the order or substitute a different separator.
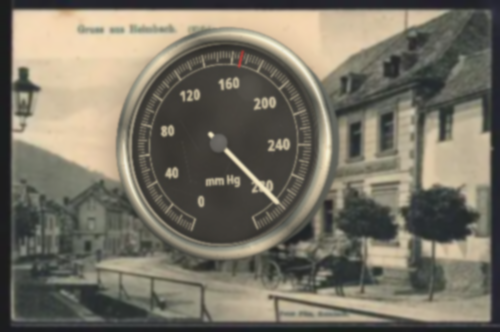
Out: 280; mmHg
